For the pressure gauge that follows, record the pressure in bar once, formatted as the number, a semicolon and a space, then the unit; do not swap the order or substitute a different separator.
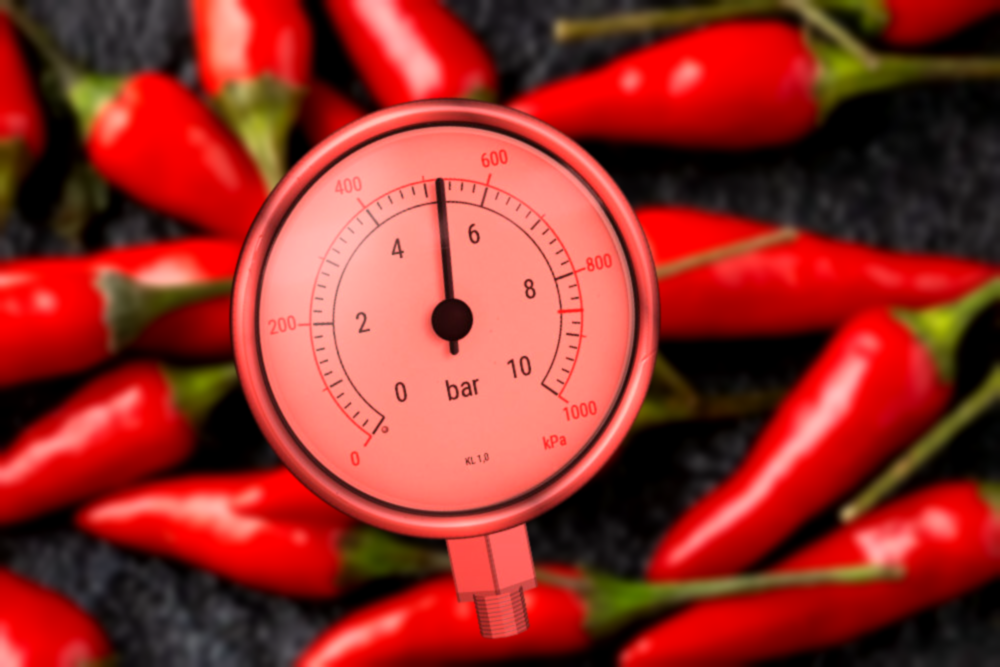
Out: 5.2; bar
